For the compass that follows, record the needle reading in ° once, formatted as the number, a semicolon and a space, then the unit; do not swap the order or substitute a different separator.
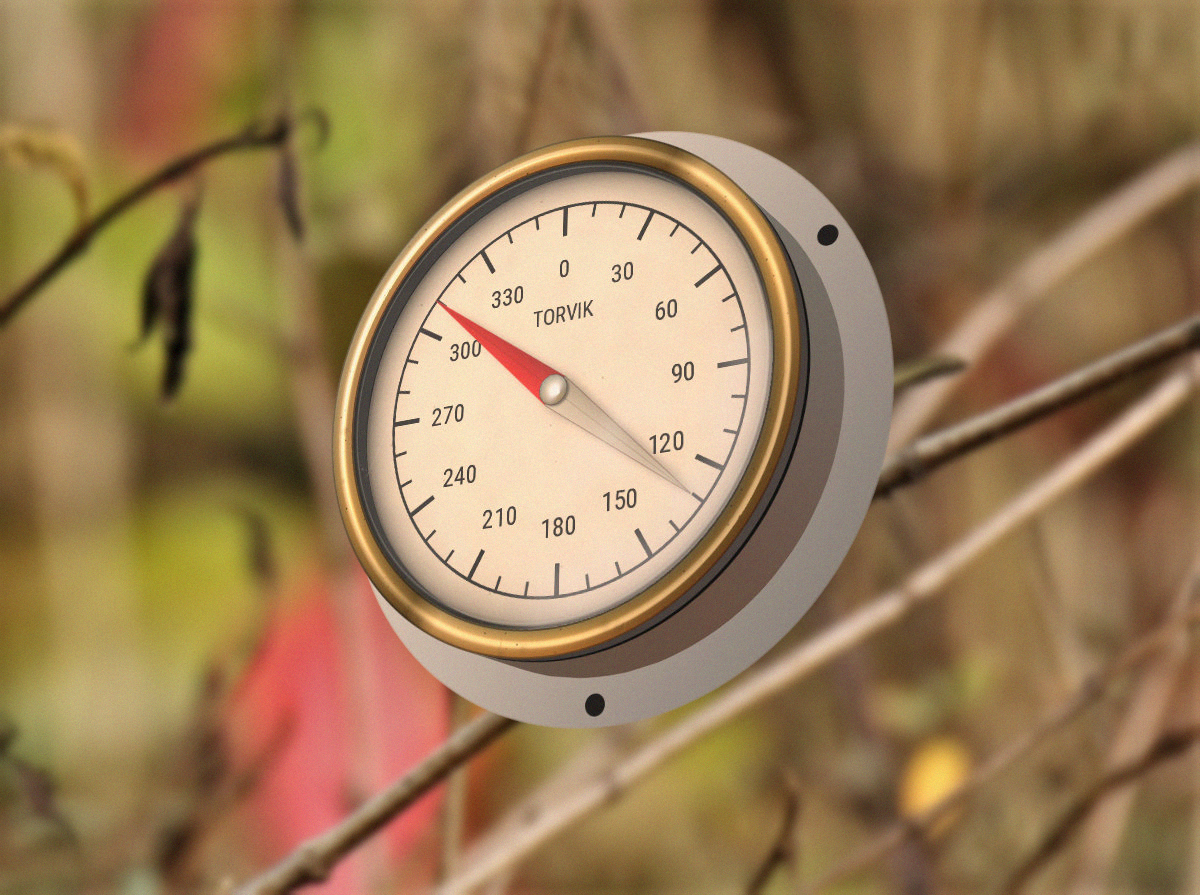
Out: 310; °
